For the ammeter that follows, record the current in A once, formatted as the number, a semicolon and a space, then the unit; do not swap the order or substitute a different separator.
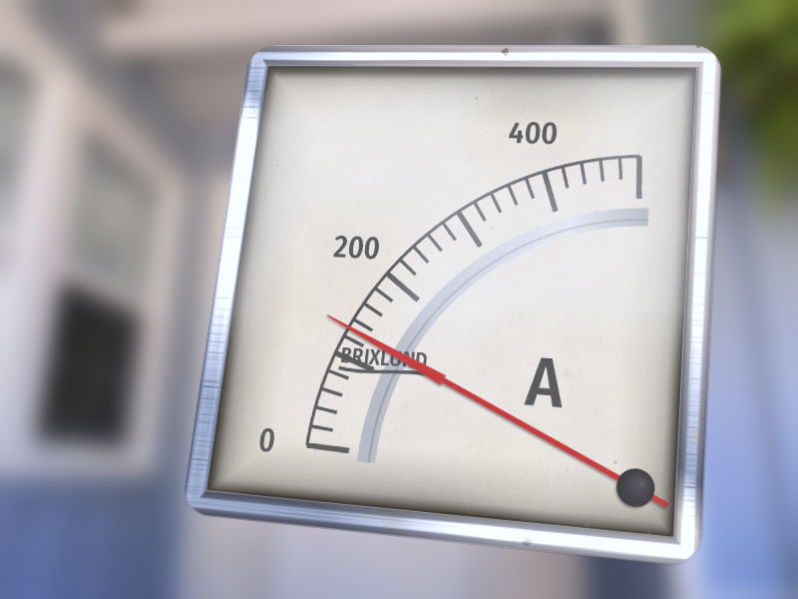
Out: 130; A
